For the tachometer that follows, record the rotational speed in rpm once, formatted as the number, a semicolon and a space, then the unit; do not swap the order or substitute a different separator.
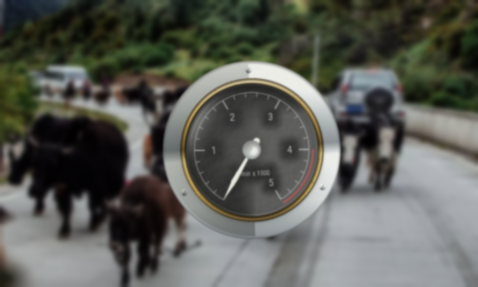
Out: 0; rpm
